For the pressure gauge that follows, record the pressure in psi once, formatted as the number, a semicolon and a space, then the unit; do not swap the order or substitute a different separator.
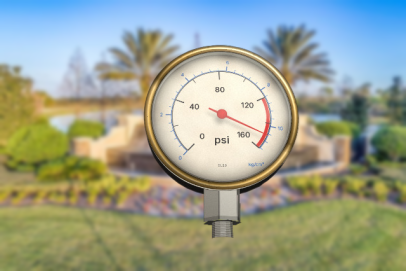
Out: 150; psi
